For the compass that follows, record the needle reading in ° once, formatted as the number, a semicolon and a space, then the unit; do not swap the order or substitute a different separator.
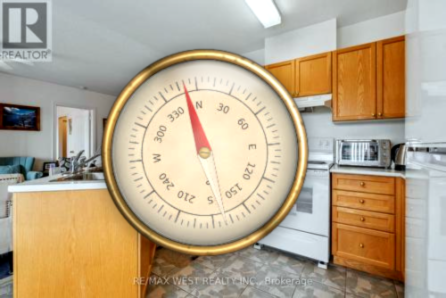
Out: 350; °
